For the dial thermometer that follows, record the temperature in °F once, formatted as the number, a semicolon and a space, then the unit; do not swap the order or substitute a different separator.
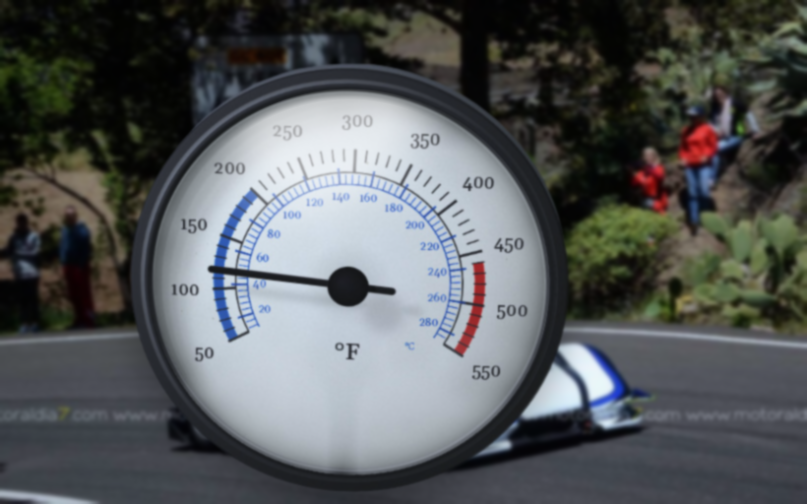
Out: 120; °F
